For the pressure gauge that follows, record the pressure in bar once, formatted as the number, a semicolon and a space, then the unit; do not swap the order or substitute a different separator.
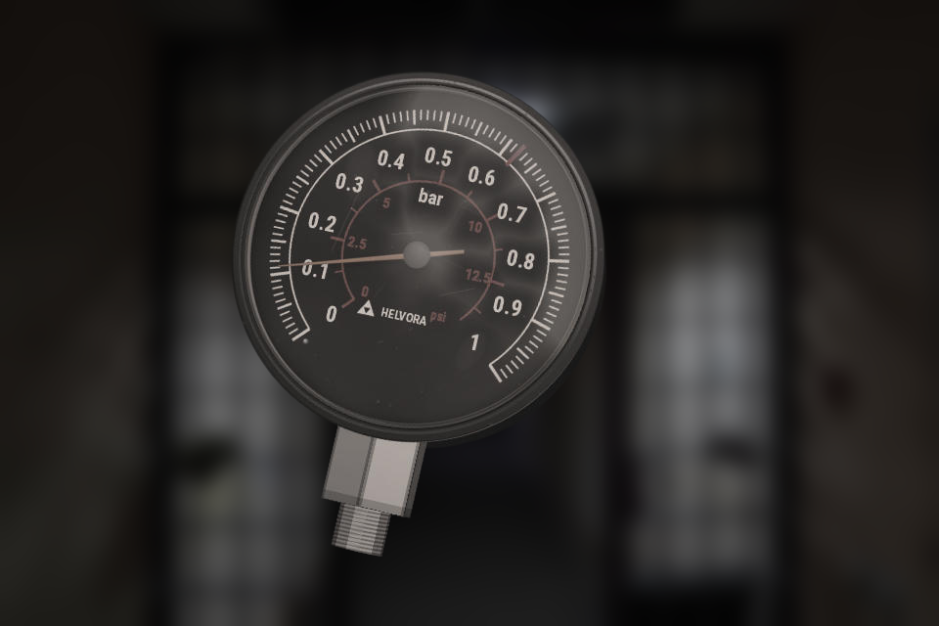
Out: 0.11; bar
